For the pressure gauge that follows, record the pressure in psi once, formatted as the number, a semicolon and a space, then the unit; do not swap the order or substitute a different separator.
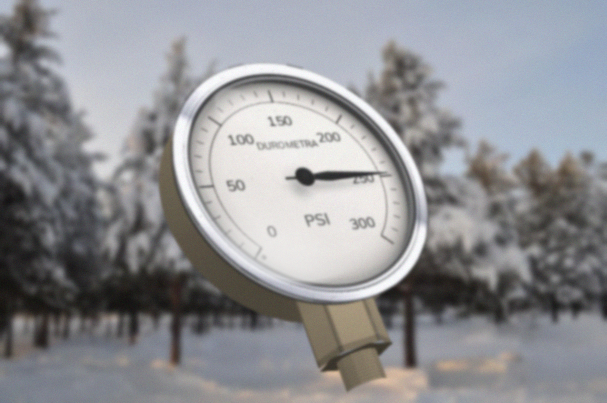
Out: 250; psi
